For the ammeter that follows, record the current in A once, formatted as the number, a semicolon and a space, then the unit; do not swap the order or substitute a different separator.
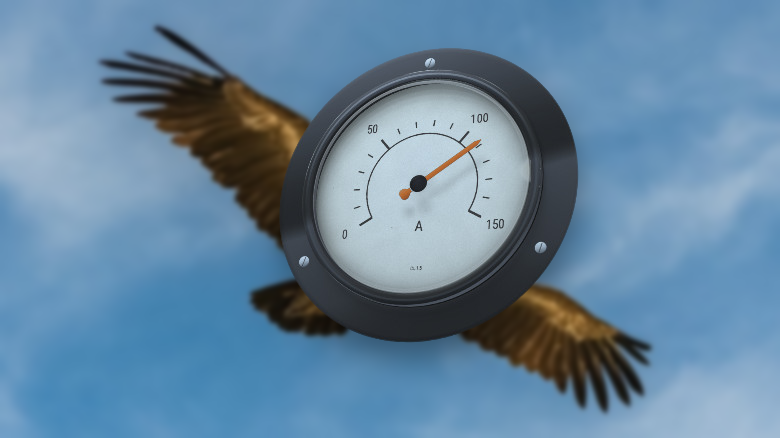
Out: 110; A
